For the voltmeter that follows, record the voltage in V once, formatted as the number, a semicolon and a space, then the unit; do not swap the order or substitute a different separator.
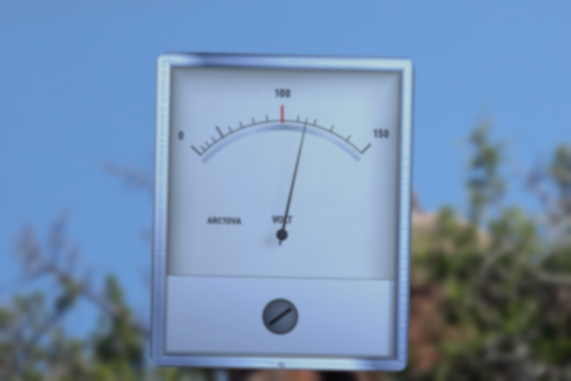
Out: 115; V
